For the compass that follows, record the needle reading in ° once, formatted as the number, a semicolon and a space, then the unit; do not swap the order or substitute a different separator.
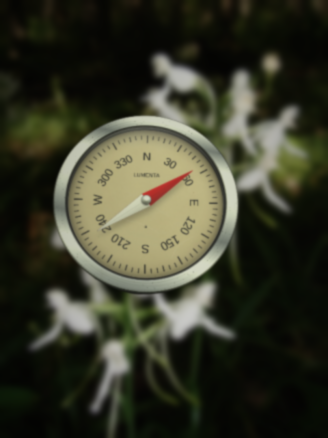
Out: 55; °
